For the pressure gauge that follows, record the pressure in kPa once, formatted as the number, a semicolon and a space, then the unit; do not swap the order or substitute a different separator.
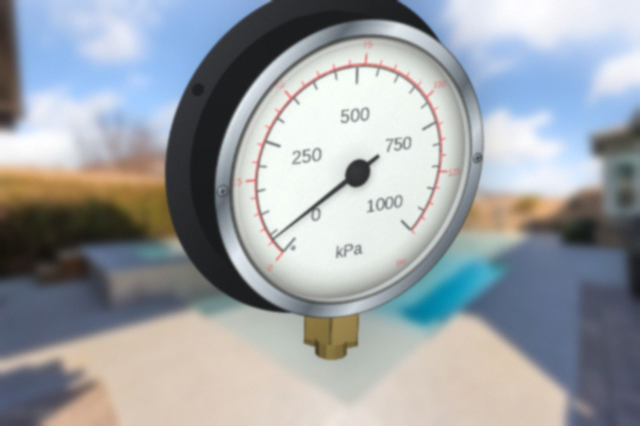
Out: 50; kPa
